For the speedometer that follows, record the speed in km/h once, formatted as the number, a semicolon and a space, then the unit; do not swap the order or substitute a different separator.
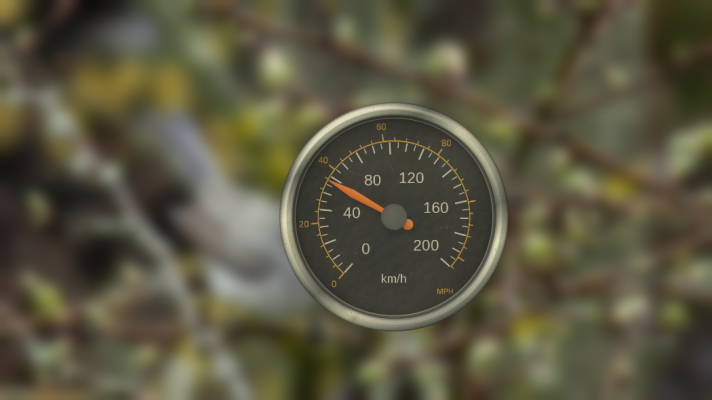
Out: 57.5; km/h
